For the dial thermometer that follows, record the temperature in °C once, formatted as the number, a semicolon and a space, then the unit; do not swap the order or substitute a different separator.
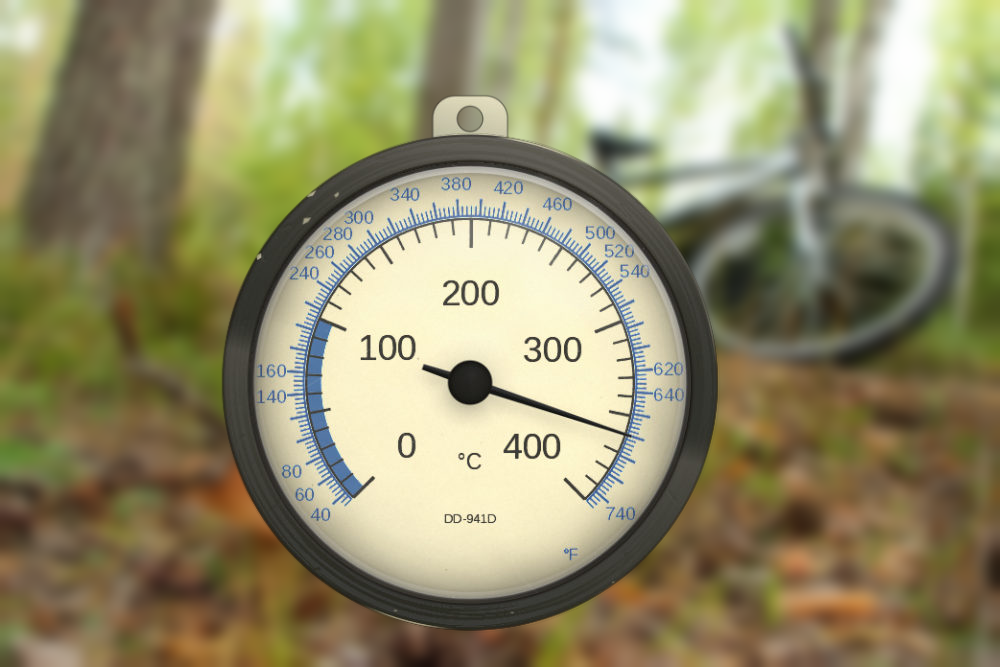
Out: 360; °C
